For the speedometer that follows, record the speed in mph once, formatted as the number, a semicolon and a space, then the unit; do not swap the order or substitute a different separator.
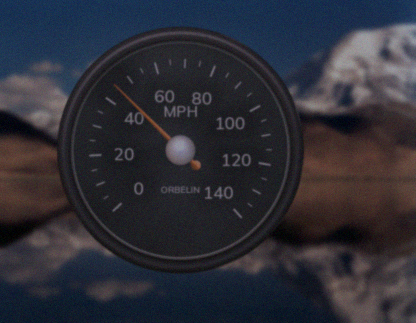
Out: 45; mph
